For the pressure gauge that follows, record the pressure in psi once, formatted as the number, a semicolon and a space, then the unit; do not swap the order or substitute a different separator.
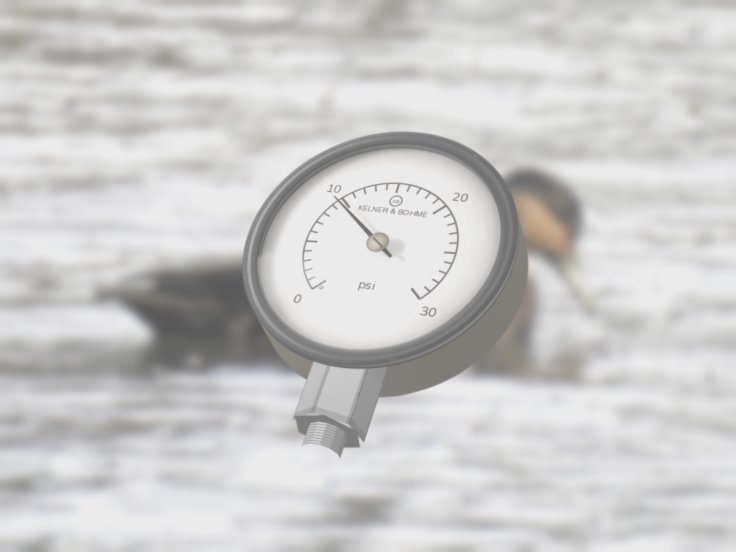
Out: 9.5; psi
